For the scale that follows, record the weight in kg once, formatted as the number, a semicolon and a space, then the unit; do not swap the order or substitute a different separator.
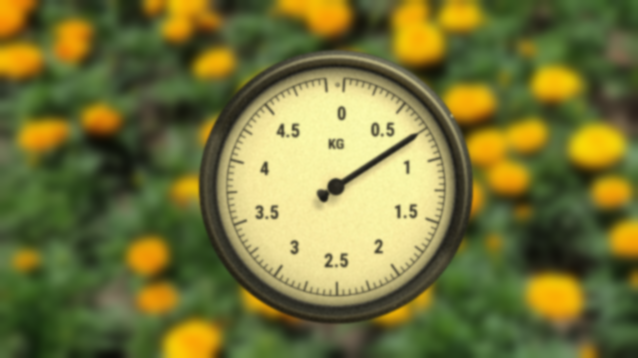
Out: 0.75; kg
